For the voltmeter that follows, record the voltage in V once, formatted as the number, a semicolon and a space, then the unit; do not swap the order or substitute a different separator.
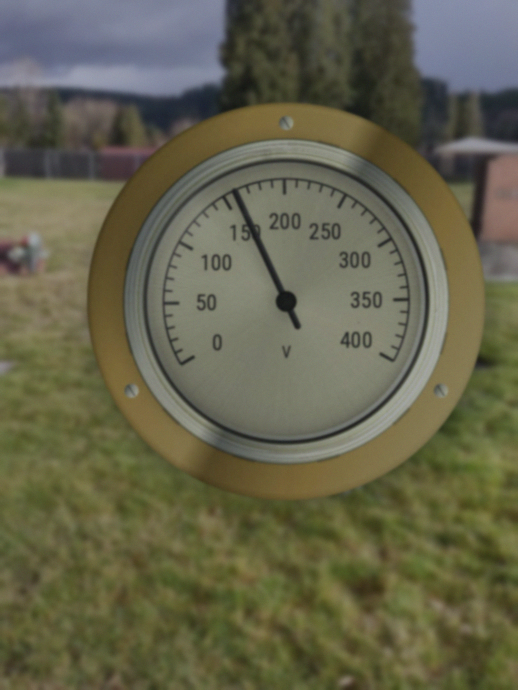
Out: 160; V
